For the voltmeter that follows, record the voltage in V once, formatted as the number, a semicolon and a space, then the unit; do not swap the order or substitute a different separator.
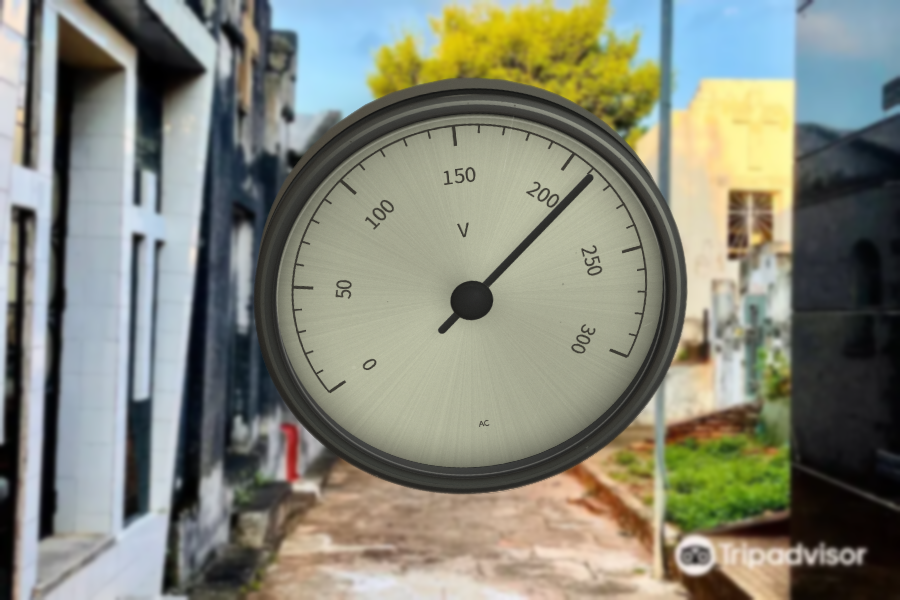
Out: 210; V
